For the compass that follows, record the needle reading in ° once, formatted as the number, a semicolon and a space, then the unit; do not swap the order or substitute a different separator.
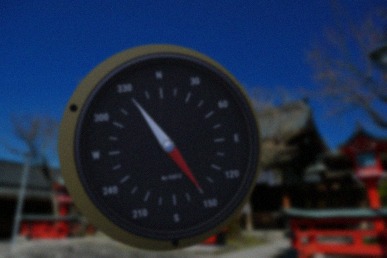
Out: 150; °
